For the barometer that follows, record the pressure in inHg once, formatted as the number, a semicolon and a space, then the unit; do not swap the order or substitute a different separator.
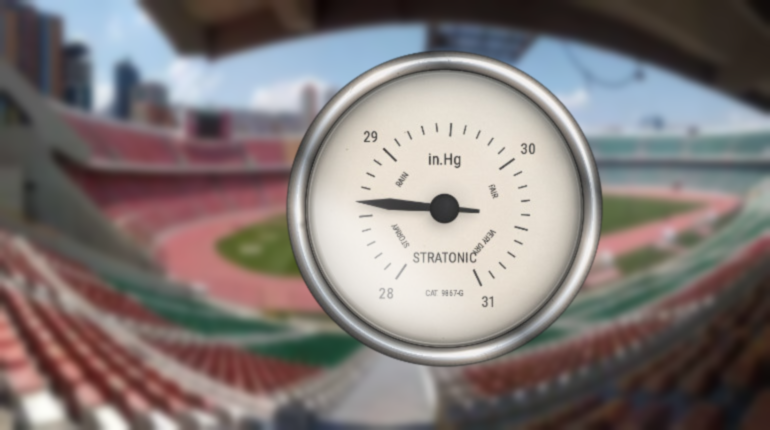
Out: 28.6; inHg
